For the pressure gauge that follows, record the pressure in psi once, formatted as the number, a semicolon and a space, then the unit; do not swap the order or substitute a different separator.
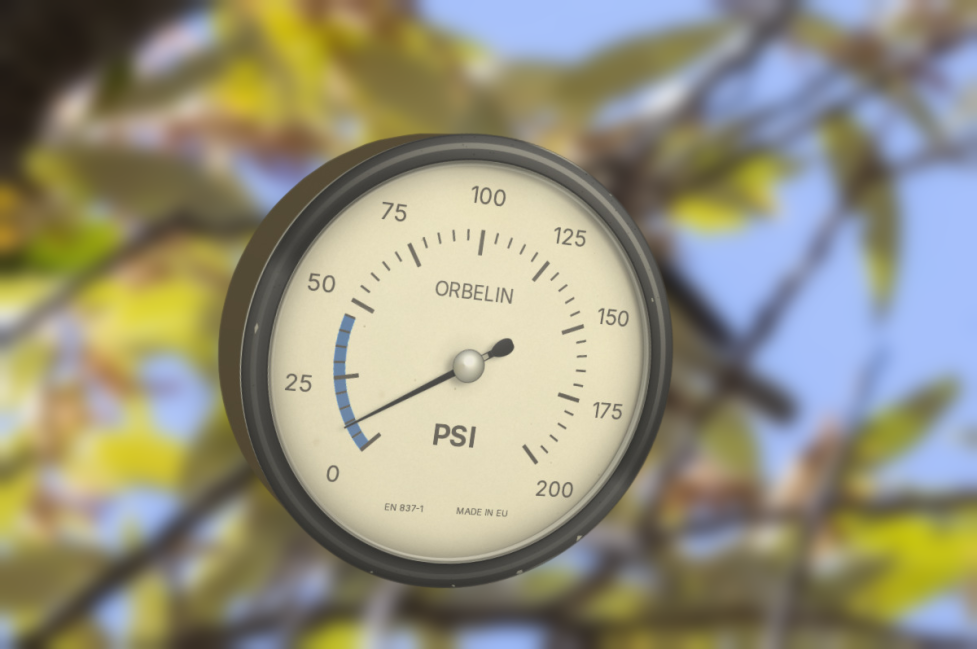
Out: 10; psi
